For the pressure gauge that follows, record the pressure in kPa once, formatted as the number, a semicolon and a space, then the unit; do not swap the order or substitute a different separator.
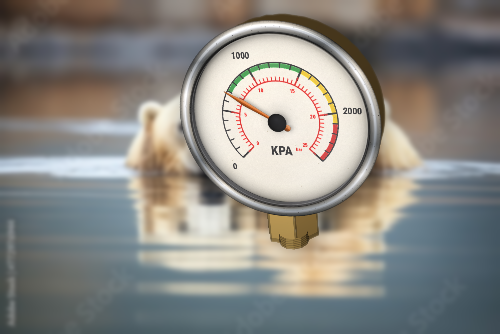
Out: 700; kPa
